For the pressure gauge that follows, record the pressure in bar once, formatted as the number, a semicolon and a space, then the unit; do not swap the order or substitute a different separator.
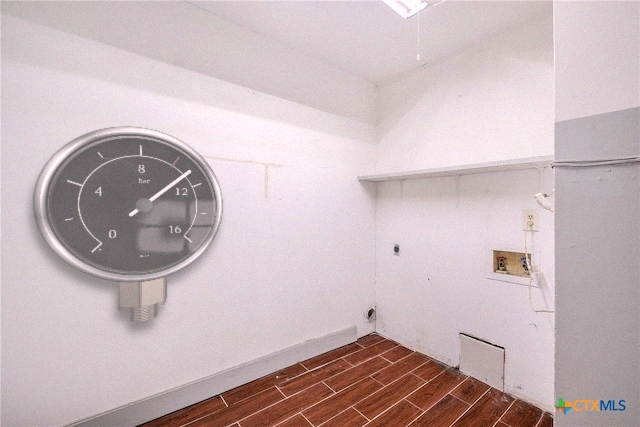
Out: 11; bar
